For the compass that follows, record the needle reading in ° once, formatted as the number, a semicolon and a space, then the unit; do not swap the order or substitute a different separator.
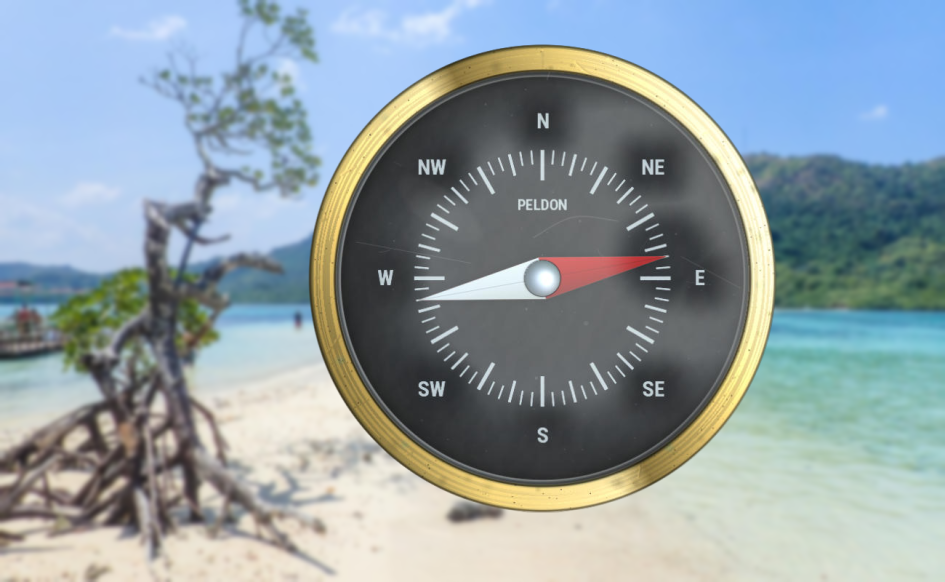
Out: 80; °
